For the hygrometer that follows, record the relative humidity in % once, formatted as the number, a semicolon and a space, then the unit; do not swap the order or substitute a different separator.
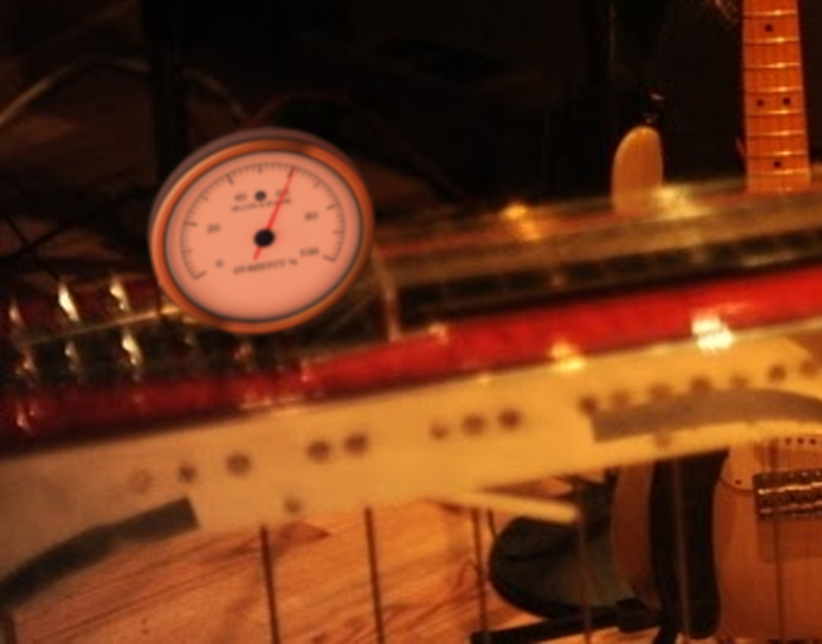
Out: 60; %
